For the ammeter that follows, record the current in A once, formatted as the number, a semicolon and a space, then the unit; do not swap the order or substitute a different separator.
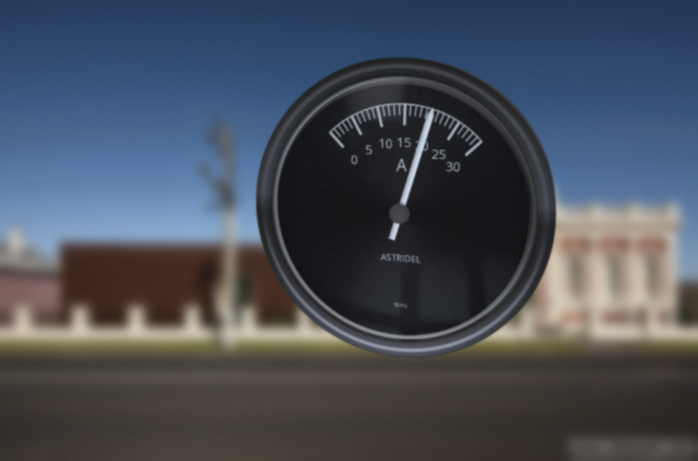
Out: 20; A
